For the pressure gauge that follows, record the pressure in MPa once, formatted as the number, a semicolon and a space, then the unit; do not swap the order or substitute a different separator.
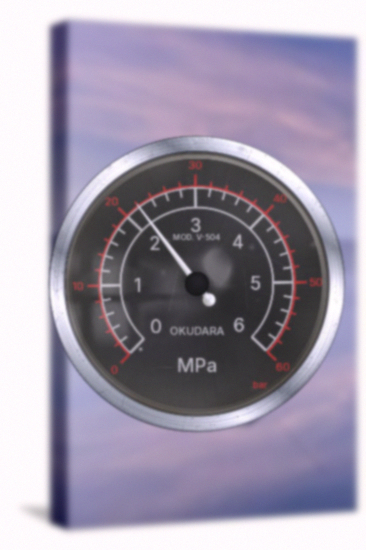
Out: 2.2; MPa
